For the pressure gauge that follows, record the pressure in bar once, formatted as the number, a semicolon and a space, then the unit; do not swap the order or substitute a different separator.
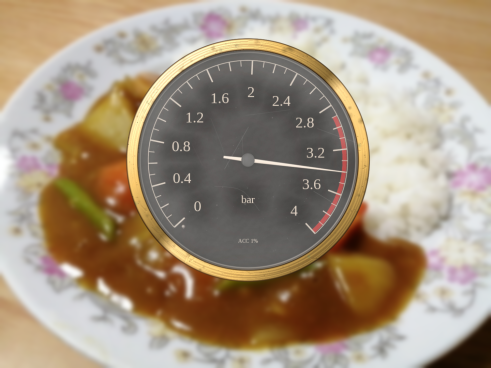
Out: 3.4; bar
